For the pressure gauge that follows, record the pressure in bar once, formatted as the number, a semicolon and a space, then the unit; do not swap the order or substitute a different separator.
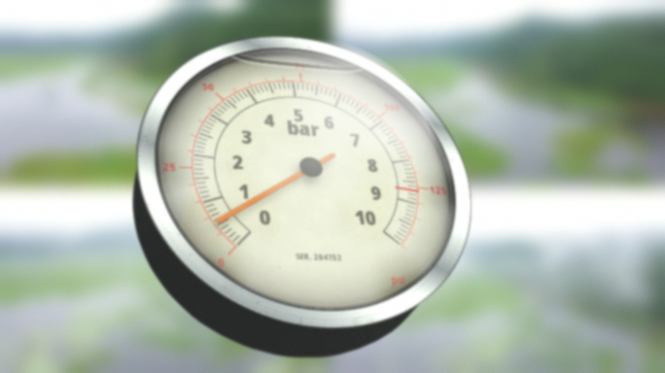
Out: 0.5; bar
